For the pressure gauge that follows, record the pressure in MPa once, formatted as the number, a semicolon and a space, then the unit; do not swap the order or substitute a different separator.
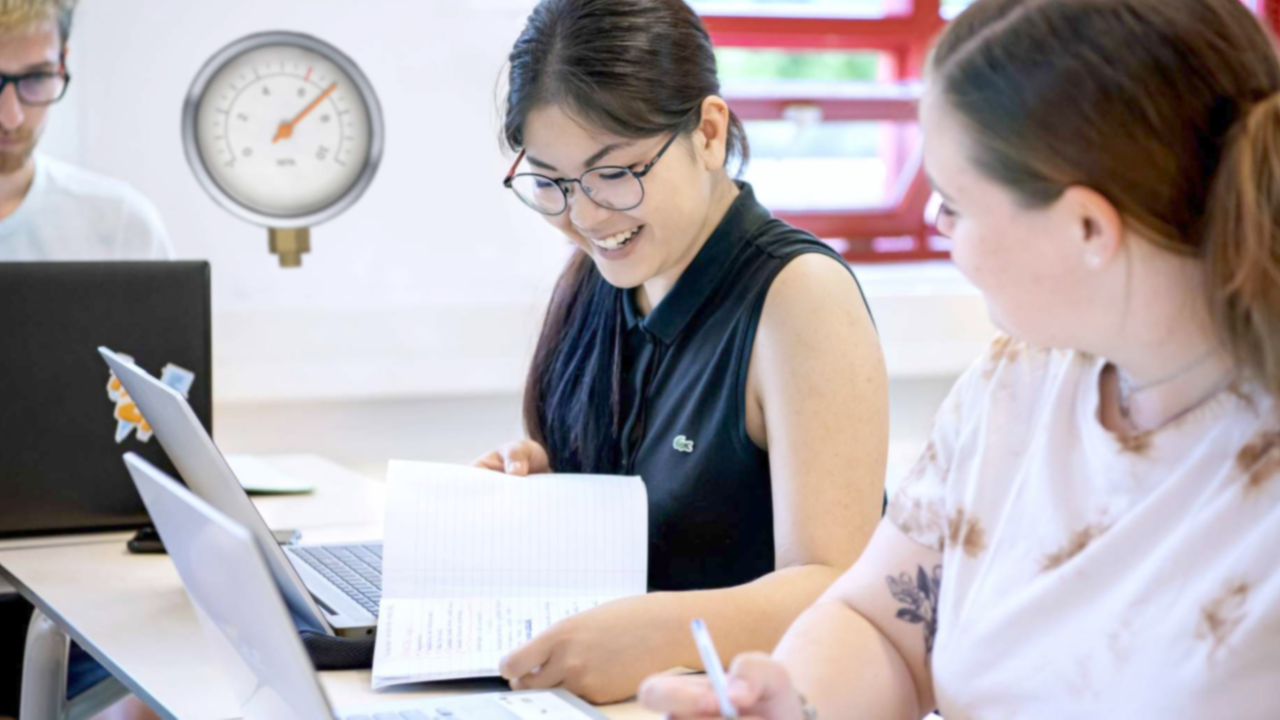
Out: 7; MPa
